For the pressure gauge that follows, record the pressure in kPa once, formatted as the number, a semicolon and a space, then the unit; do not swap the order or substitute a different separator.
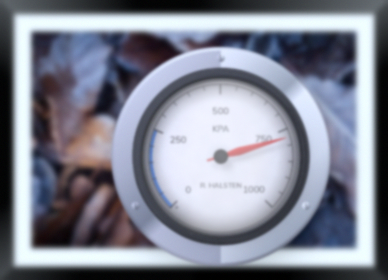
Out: 775; kPa
